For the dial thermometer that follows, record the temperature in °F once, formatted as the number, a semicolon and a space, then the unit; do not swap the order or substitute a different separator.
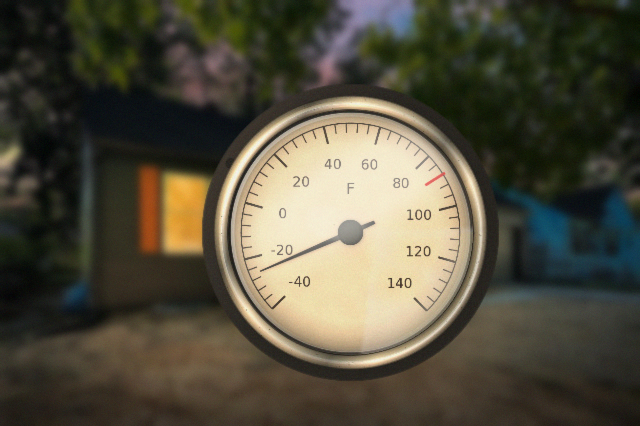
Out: -26; °F
